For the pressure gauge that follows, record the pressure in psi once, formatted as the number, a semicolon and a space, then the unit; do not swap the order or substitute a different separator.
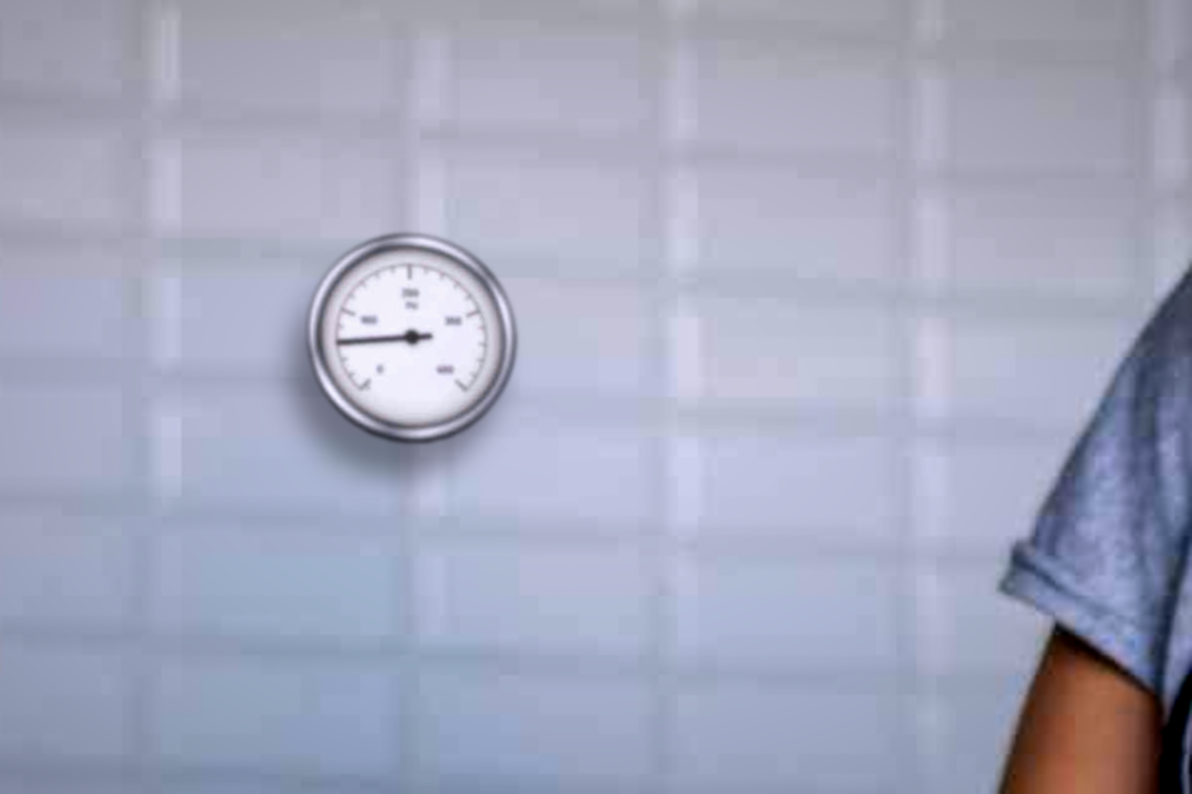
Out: 60; psi
